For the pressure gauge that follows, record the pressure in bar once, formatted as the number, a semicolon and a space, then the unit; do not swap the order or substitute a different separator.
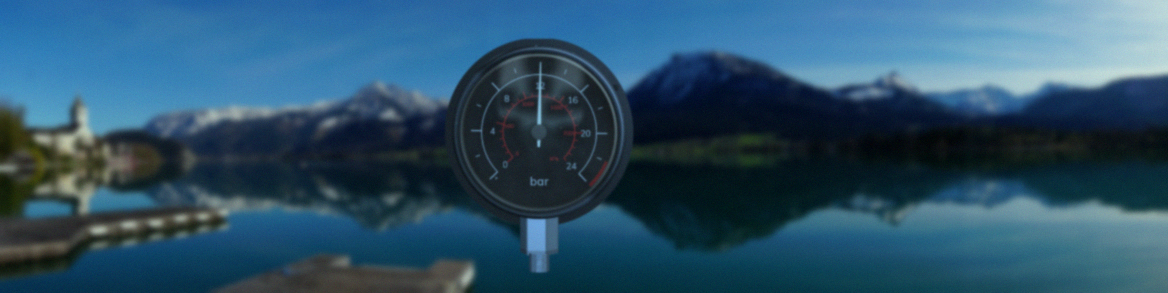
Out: 12; bar
